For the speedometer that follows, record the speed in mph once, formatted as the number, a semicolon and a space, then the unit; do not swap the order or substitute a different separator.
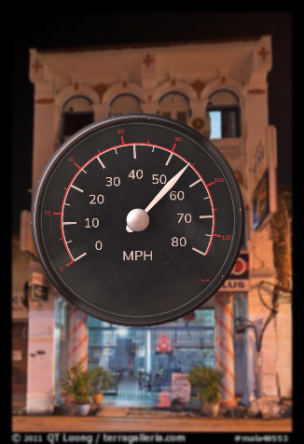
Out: 55; mph
